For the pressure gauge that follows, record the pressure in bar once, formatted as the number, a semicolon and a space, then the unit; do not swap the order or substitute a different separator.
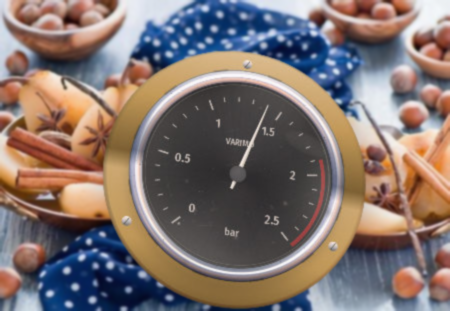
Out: 1.4; bar
